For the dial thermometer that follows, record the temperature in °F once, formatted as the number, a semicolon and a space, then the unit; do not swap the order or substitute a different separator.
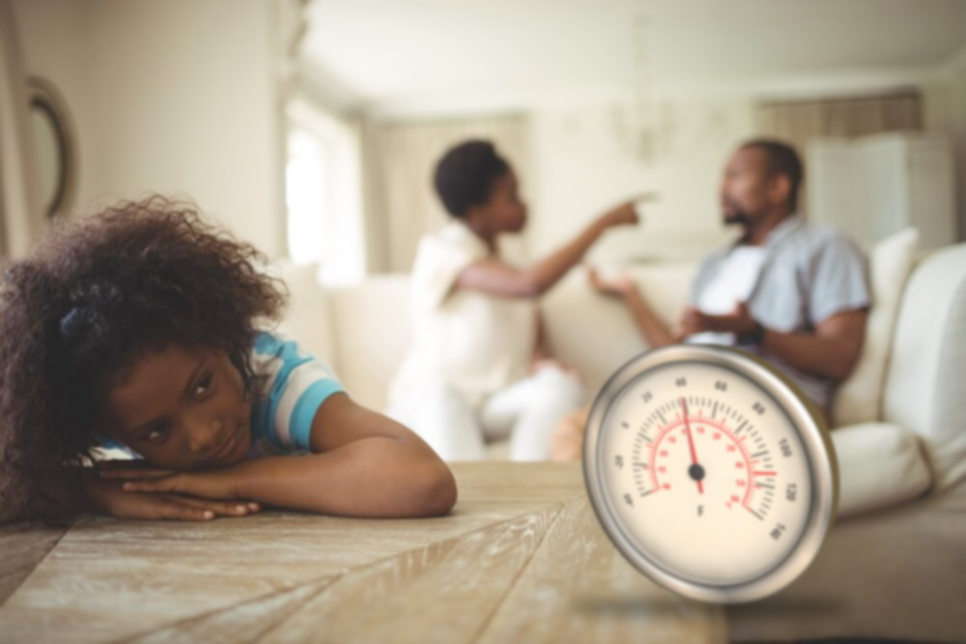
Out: 40; °F
